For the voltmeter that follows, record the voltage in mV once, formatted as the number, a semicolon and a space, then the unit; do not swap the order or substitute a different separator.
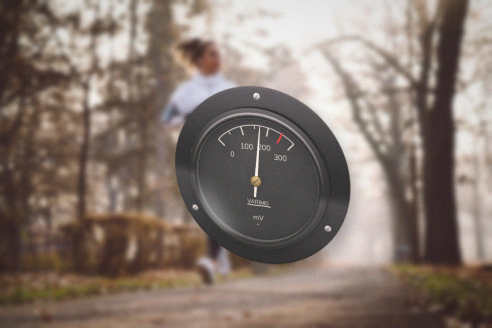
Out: 175; mV
